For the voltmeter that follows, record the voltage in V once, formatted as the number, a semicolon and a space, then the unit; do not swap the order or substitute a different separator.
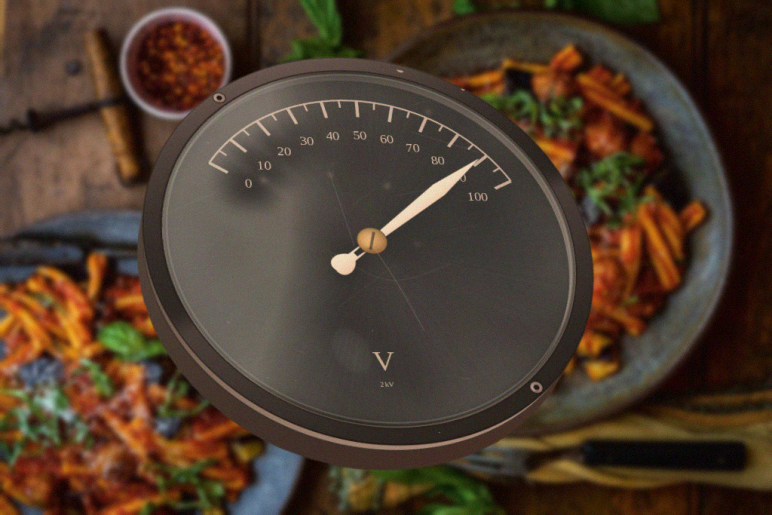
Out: 90; V
